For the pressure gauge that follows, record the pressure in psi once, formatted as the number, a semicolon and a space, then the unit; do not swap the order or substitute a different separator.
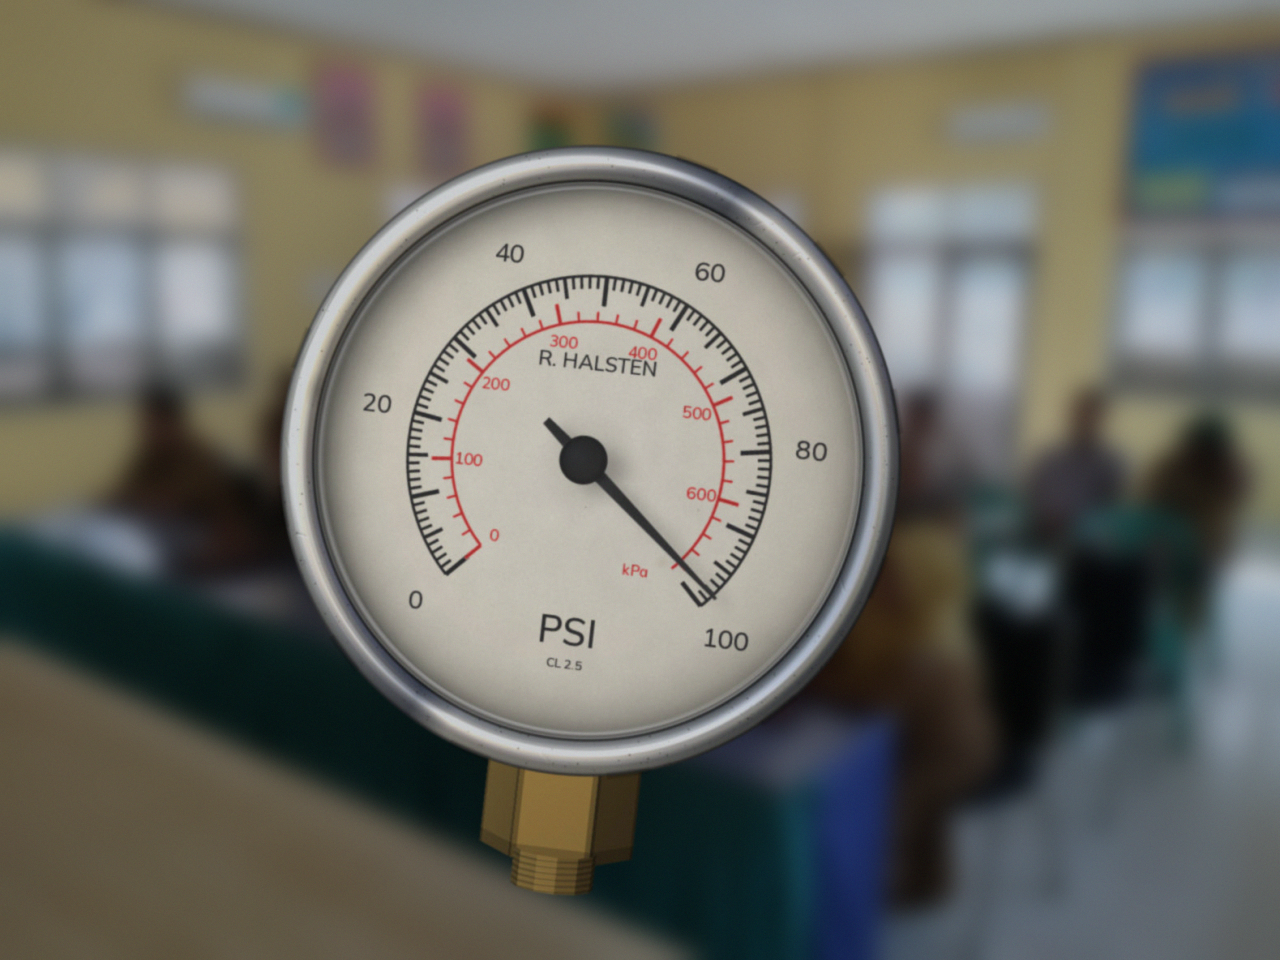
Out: 98; psi
